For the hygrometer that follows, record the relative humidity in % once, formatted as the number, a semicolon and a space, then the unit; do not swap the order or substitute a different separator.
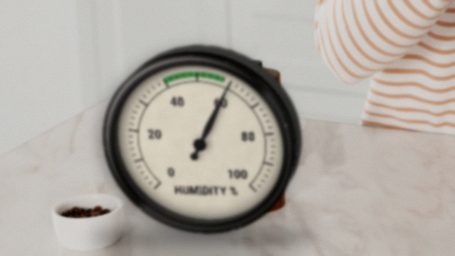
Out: 60; %
